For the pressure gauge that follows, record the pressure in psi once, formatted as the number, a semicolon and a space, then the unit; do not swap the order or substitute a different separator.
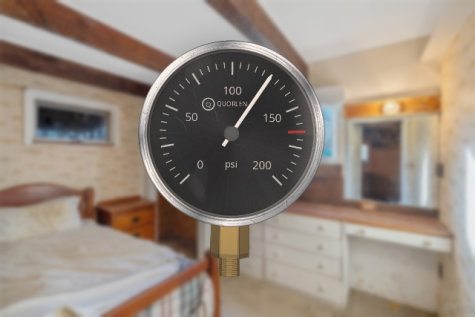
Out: 125; psi
